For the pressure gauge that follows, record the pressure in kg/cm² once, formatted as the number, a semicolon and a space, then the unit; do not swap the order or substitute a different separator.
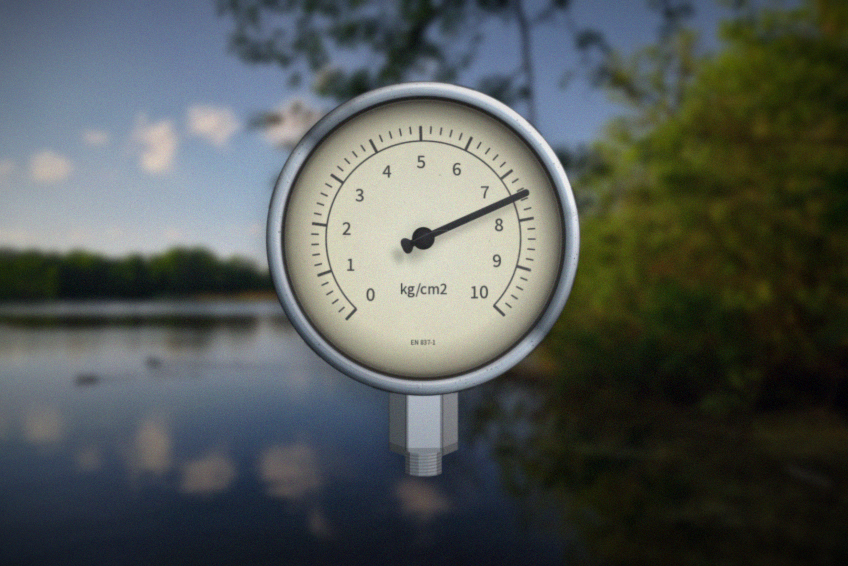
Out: 7.5; kg/cm²
